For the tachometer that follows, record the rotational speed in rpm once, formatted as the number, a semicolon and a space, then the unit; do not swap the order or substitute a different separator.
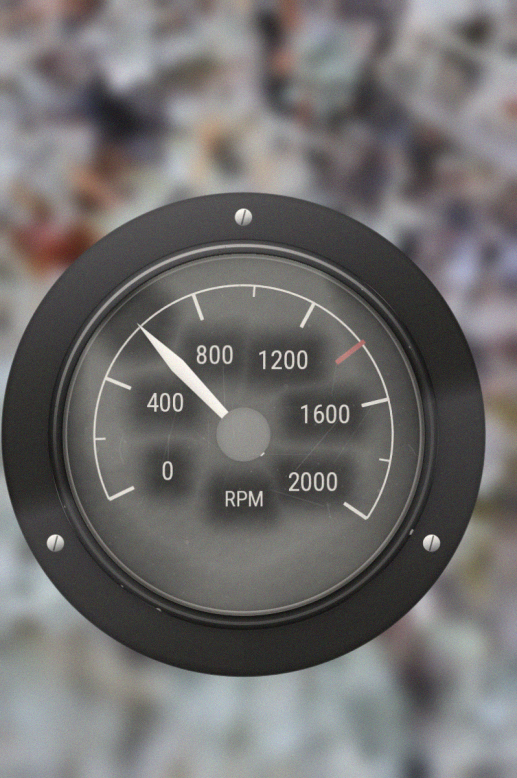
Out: 600; rpm
